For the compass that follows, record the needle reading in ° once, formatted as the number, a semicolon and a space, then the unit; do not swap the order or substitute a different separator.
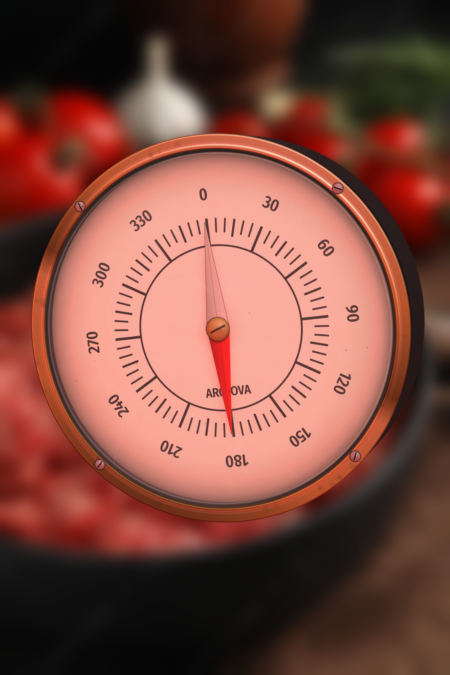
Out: 180; °
